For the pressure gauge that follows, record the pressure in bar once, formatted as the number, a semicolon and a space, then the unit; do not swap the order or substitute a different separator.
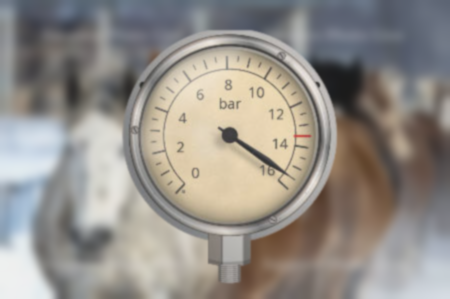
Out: 15.5; bar
